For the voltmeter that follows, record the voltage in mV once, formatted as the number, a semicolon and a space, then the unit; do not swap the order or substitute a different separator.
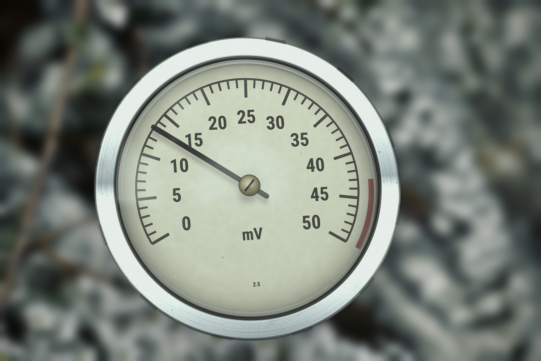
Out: 13; mV
